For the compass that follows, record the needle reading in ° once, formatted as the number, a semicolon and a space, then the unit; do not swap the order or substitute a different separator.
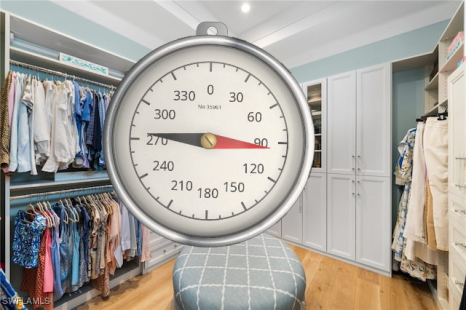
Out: 95; °
